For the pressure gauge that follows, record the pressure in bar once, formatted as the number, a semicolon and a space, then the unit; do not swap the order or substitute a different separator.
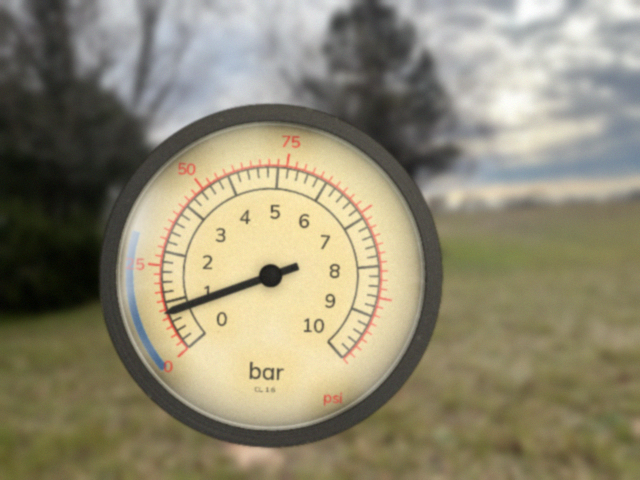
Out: 0.8; bar
